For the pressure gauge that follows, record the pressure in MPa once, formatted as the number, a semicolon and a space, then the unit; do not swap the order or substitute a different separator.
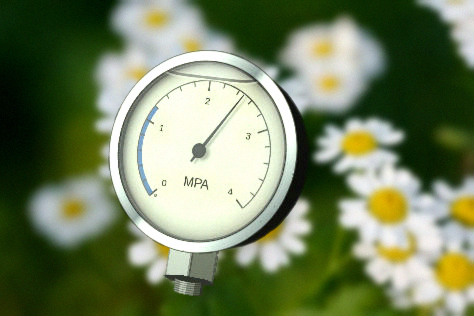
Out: 2.5; MPa
